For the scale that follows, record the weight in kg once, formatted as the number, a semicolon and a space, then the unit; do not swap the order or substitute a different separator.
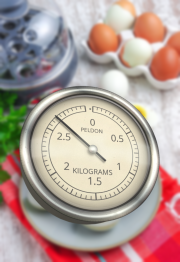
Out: 2.65; kg
